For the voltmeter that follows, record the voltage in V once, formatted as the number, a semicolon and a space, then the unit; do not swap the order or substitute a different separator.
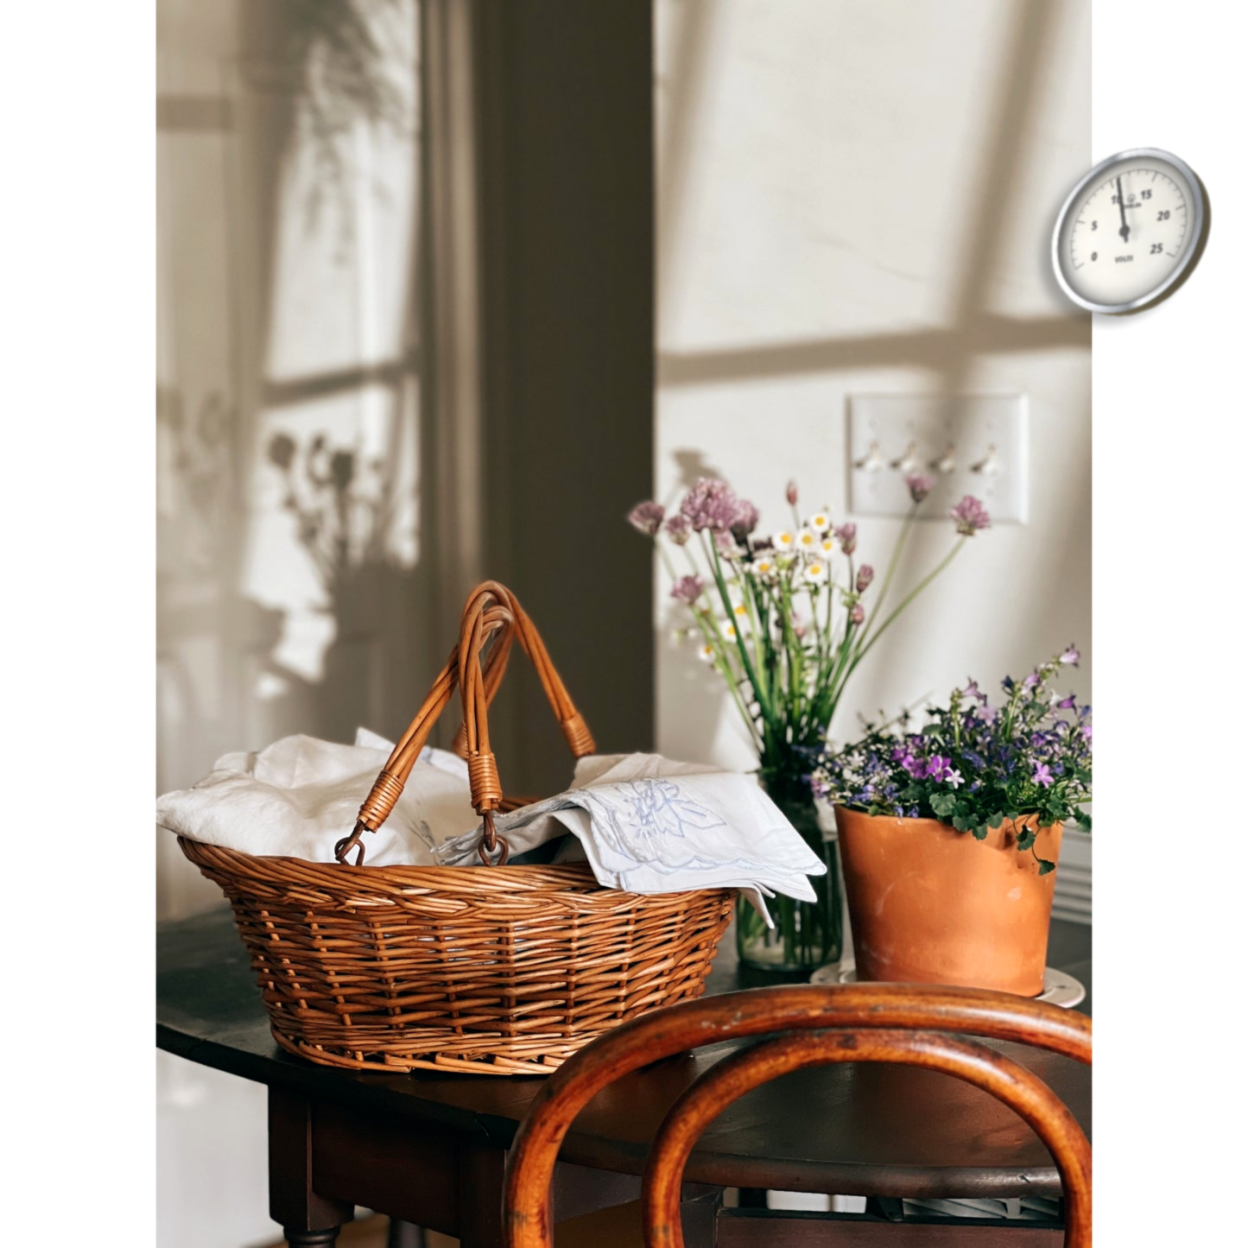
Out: 11; V
